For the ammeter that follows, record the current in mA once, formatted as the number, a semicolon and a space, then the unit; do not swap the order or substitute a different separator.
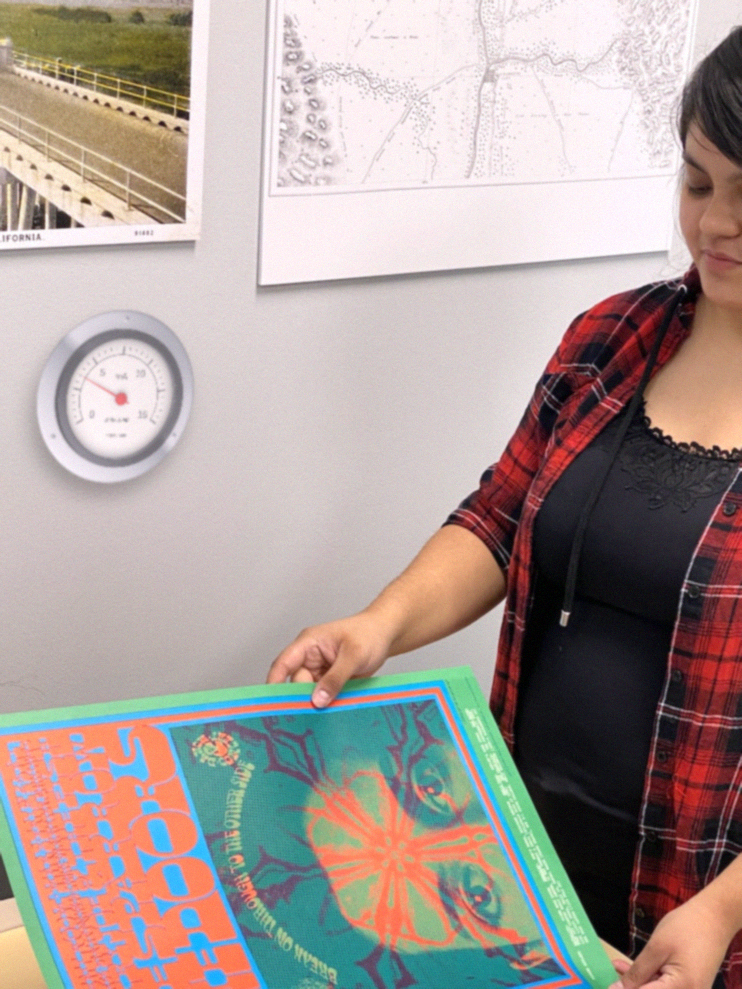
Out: 3.5; mA
